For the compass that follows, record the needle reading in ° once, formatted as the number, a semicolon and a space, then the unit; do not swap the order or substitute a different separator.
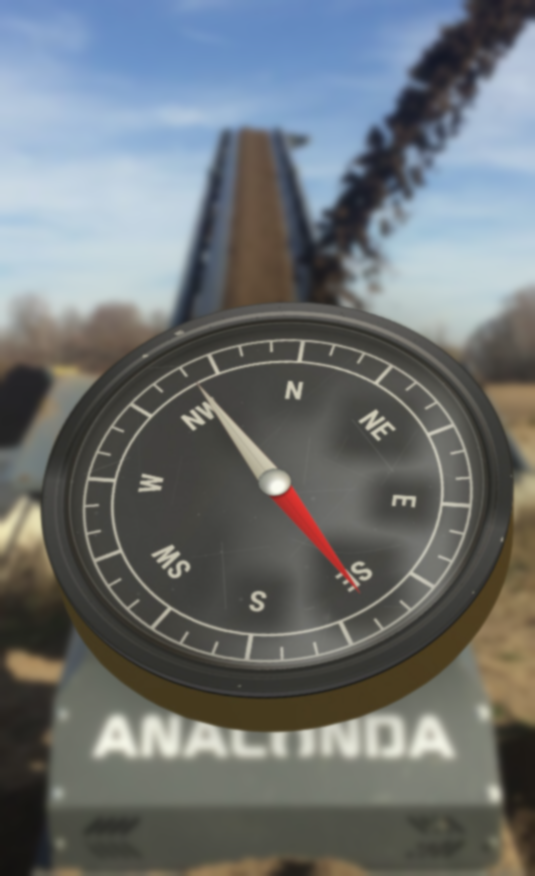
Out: 140; °
